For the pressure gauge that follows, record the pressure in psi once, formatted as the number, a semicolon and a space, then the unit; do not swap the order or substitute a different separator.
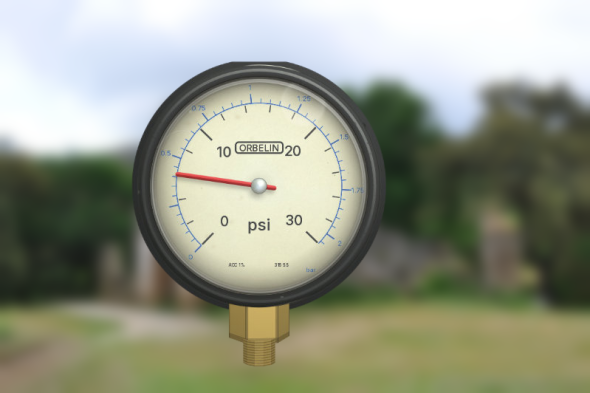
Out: 6; psi
